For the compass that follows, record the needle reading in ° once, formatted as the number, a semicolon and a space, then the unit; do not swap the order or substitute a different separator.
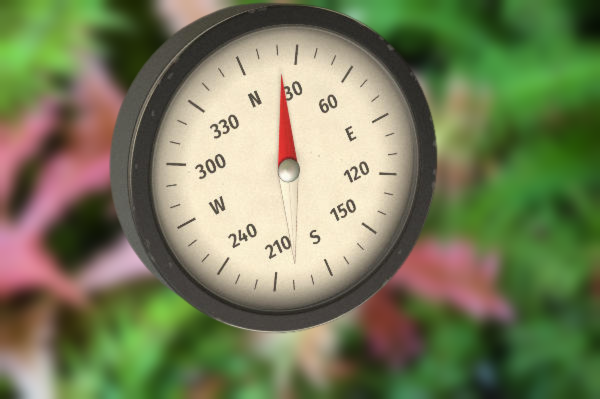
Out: 20; °
